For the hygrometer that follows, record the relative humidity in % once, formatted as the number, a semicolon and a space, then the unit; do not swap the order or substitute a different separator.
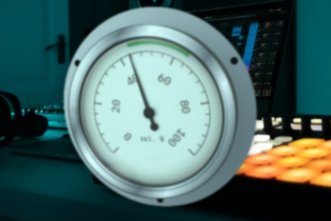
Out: 44; %
